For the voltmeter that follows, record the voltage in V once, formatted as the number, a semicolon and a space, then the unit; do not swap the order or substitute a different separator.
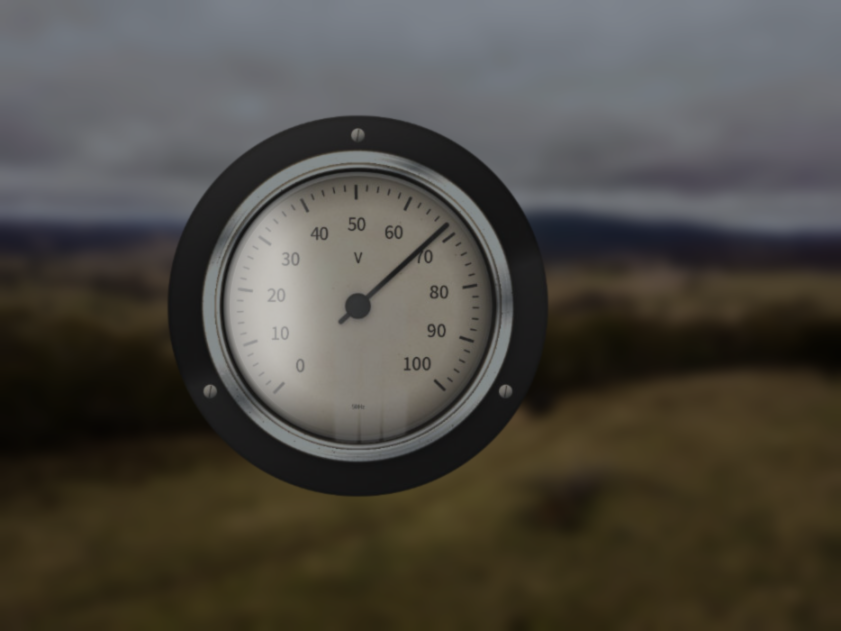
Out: 68; V
